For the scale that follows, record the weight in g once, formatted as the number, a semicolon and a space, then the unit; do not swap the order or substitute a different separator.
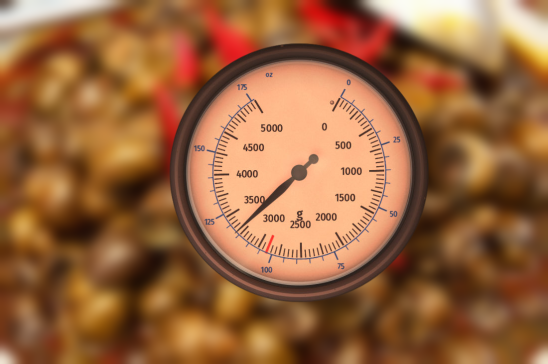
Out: 3300; g
